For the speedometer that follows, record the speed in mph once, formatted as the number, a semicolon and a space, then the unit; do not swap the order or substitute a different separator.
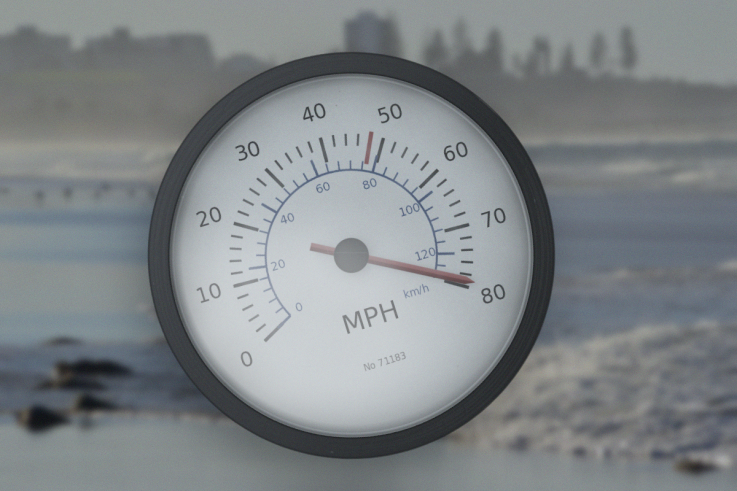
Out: 79; mph
